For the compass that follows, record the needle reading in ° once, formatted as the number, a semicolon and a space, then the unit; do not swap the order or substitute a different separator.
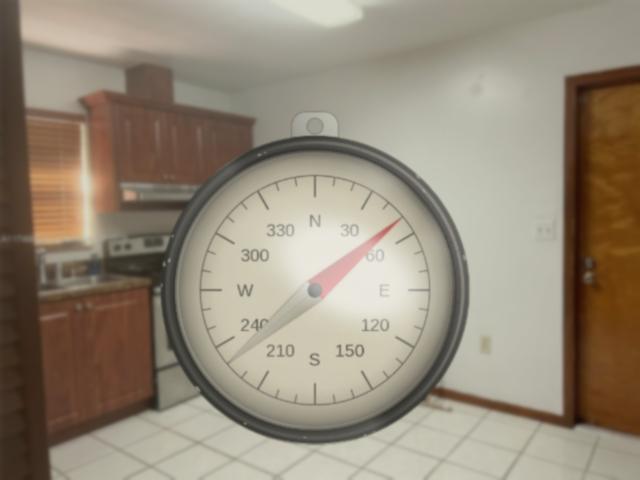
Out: 50; °
